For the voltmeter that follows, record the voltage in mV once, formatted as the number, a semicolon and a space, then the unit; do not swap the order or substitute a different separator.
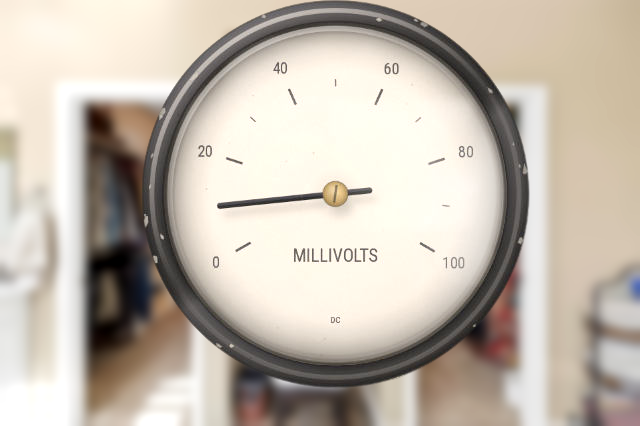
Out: 10; mV
